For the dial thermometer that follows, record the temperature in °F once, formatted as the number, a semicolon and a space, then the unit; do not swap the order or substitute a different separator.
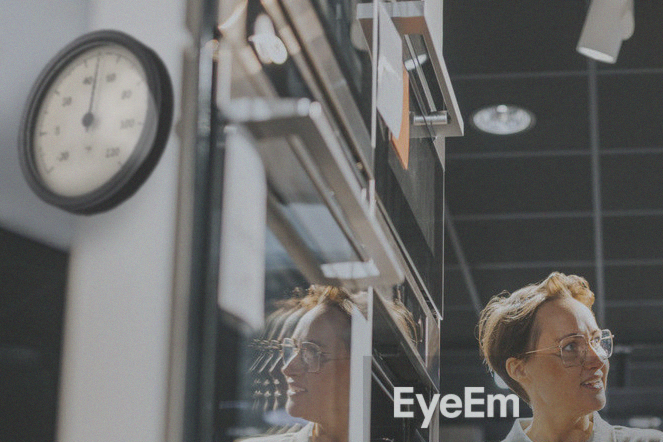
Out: 50; °F
